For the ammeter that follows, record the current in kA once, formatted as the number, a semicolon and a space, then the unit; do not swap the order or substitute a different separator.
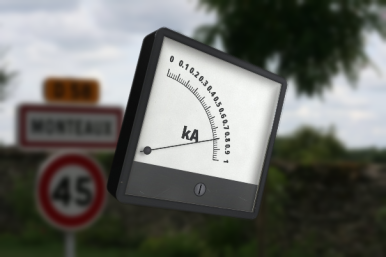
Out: 0.8; kA
